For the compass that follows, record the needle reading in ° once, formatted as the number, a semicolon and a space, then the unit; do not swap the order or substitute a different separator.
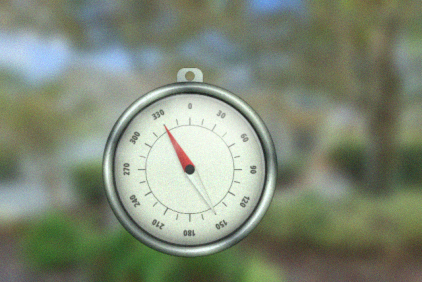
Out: 330; °
